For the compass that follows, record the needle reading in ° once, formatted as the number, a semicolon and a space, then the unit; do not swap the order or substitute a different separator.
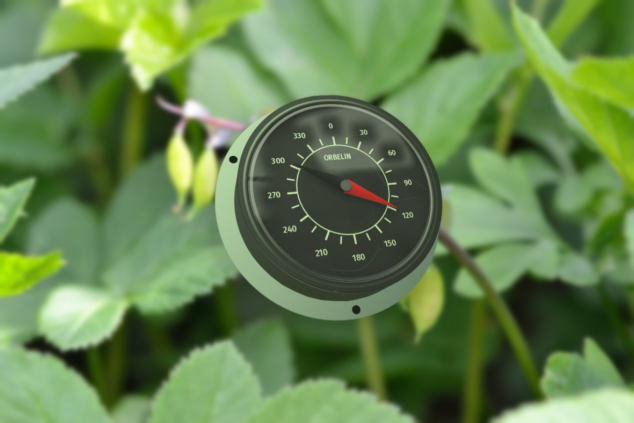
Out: 120; °
